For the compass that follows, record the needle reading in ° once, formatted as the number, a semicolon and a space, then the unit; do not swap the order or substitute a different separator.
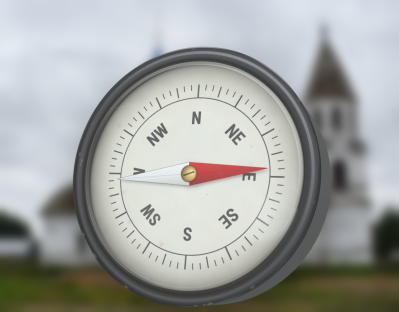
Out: 85; °
